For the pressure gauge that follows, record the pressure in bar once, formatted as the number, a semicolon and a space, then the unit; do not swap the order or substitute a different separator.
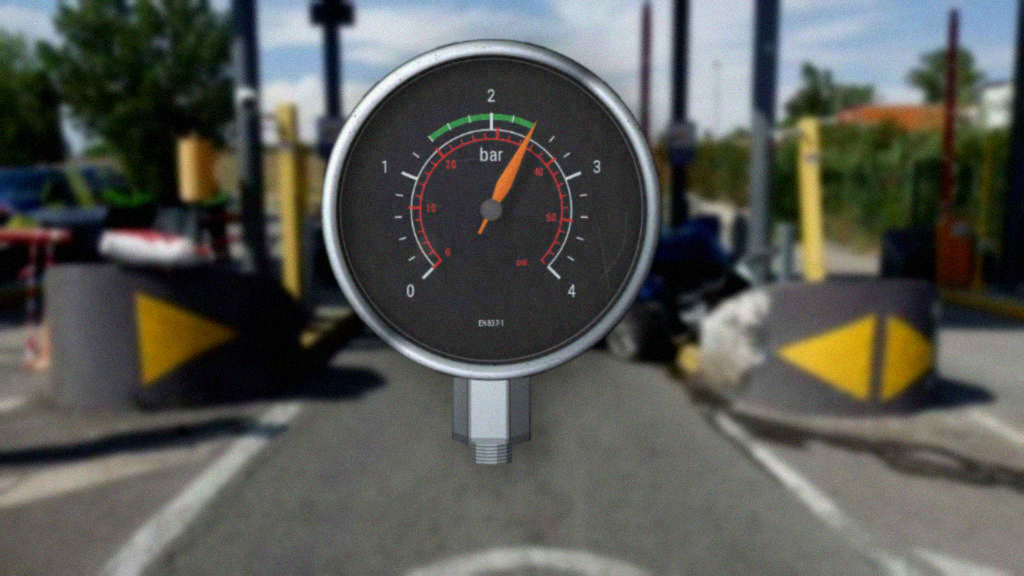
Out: 2.4; bar
